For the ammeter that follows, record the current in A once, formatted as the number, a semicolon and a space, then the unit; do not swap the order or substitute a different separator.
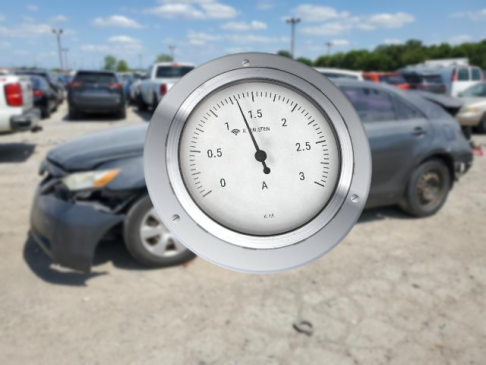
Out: 1.3; A
